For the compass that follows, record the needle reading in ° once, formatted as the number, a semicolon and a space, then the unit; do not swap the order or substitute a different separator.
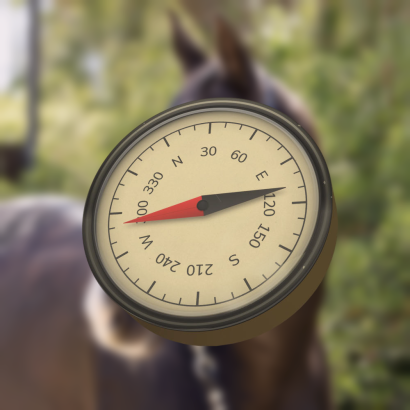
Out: 290; °
